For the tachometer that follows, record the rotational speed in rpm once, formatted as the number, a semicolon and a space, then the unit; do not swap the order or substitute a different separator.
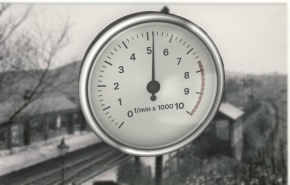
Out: 5200; rpm
